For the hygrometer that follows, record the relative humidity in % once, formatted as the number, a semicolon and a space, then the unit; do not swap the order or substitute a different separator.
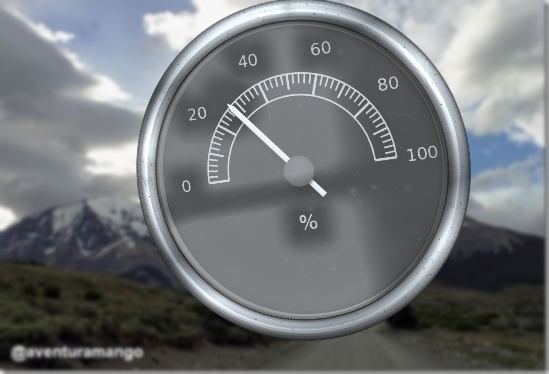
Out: 28; %
